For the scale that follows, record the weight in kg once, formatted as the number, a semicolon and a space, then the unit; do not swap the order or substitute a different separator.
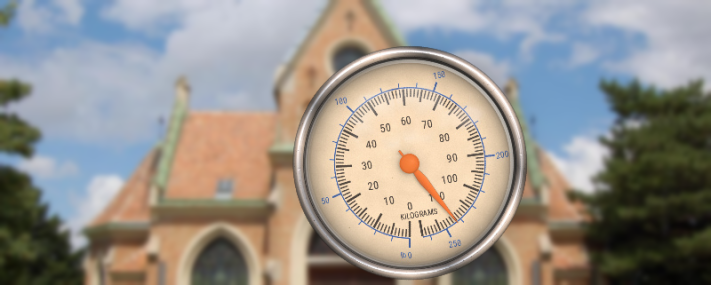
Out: 110; kg
